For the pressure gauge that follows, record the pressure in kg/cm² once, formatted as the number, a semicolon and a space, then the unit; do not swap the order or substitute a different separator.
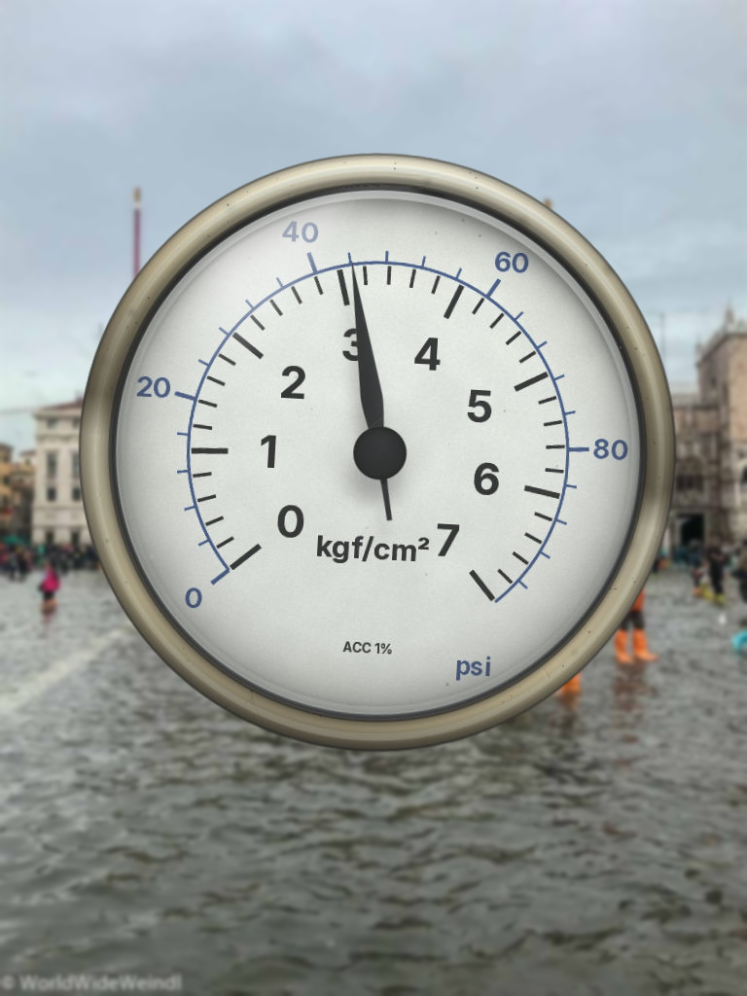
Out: 3.1; kg/cm²
